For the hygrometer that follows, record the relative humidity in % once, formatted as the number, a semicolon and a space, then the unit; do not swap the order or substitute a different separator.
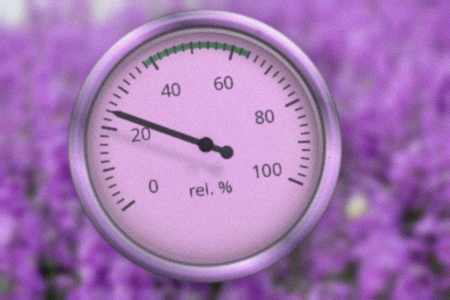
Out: 24; %
